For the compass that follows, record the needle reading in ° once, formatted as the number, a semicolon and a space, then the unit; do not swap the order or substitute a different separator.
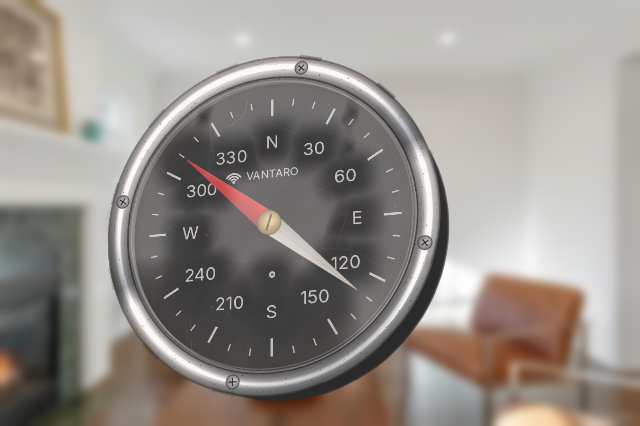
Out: 310; °
